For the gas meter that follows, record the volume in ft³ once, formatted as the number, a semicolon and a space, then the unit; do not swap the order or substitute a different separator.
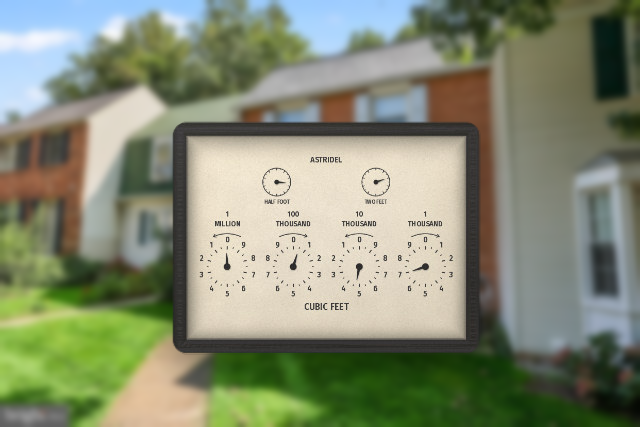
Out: 4700; ft³
